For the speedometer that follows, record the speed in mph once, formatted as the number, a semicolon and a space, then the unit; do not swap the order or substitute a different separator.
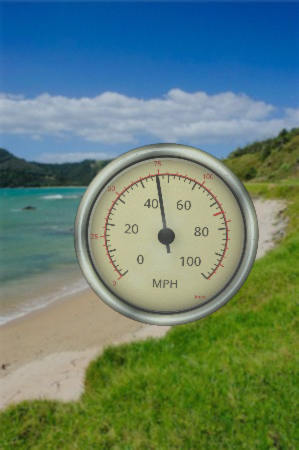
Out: 46; mph
